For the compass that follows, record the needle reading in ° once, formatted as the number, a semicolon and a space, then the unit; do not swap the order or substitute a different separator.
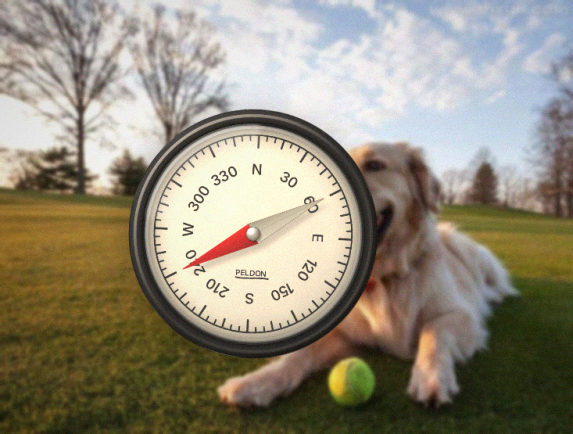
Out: 240; °
